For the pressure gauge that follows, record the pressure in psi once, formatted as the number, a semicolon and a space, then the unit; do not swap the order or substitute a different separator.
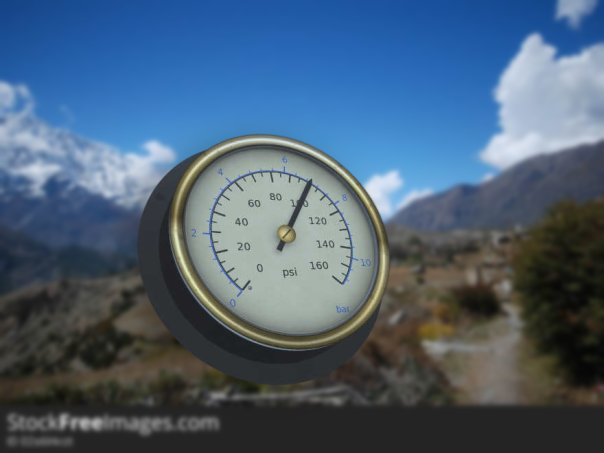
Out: 100; psi
